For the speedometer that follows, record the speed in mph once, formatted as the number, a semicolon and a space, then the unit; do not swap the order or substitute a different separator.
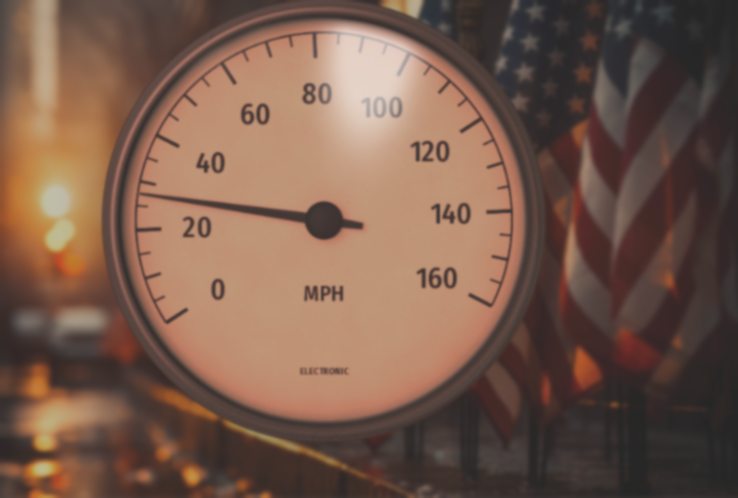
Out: 27.5; mph
